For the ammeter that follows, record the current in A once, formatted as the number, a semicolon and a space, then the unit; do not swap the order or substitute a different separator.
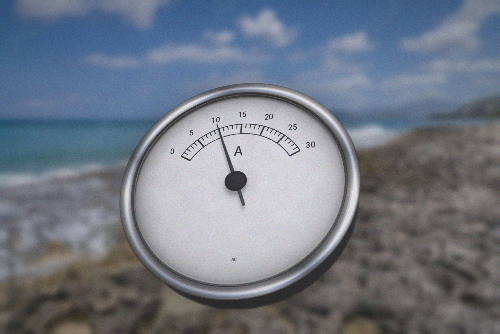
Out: 10; A
